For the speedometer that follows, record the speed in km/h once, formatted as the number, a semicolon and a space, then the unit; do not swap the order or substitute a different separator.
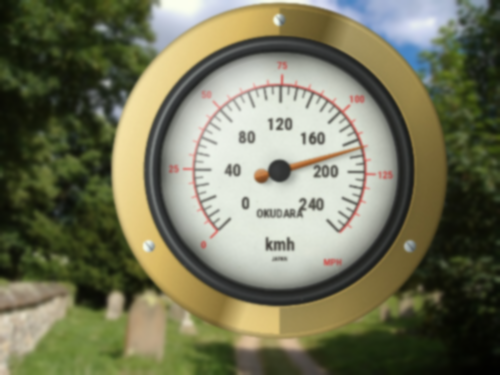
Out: 185; km/h
